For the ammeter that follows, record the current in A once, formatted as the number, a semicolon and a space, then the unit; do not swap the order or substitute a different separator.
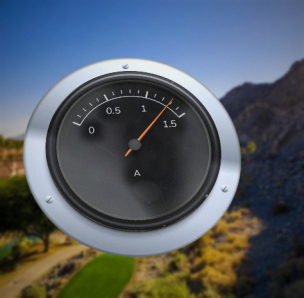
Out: 1.3; A
